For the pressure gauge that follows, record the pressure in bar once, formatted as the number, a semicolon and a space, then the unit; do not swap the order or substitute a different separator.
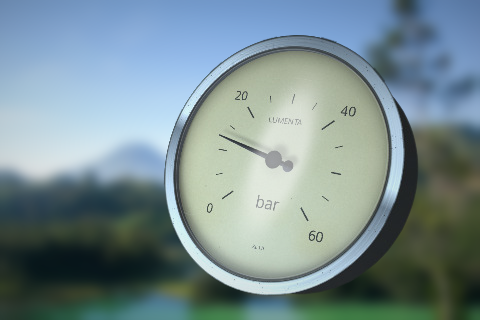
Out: 12.5; bar
